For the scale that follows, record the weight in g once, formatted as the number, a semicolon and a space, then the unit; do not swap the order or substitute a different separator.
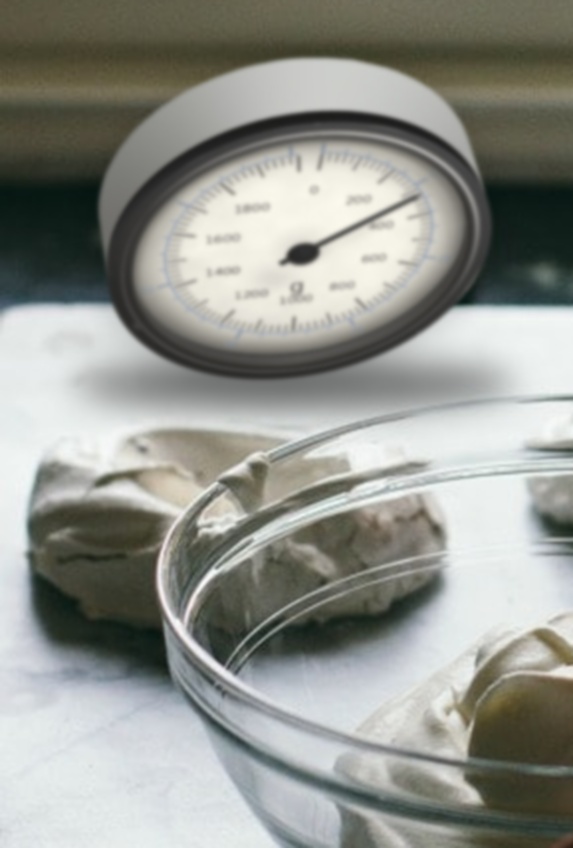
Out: 300; g
